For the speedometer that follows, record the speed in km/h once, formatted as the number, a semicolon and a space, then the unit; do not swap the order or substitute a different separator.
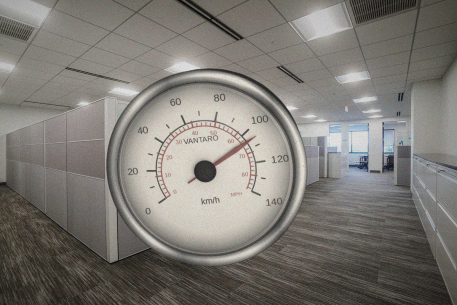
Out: 105; km/h
